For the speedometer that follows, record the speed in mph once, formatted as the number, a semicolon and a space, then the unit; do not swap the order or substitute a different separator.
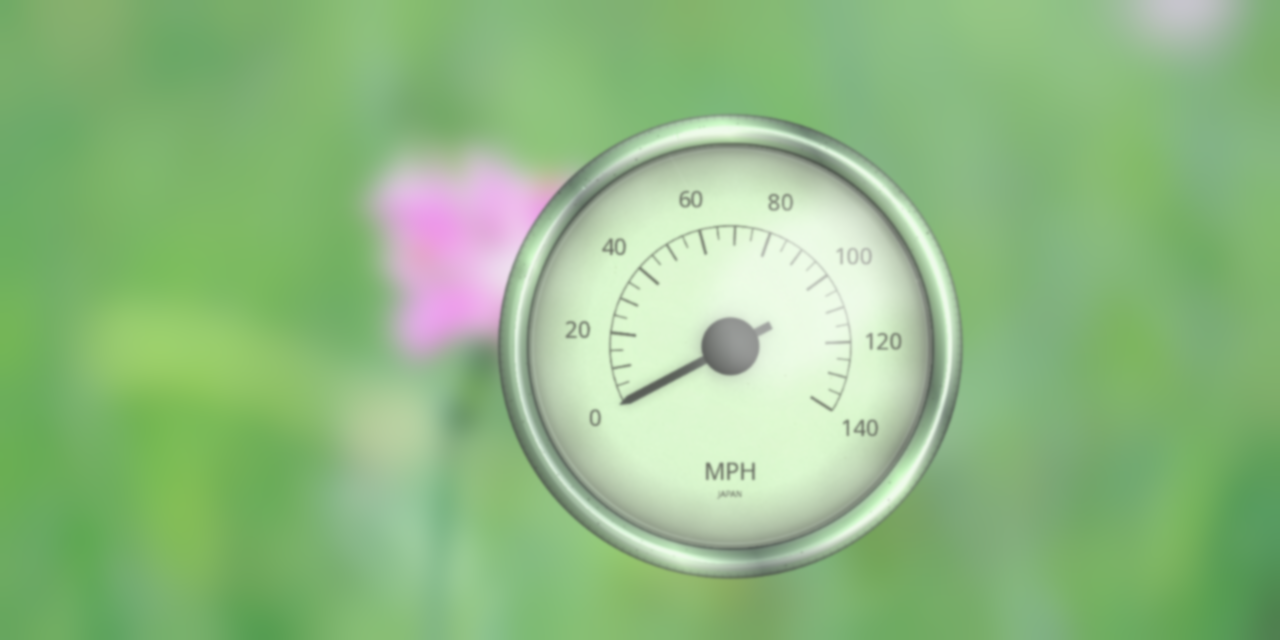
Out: 0; mph
